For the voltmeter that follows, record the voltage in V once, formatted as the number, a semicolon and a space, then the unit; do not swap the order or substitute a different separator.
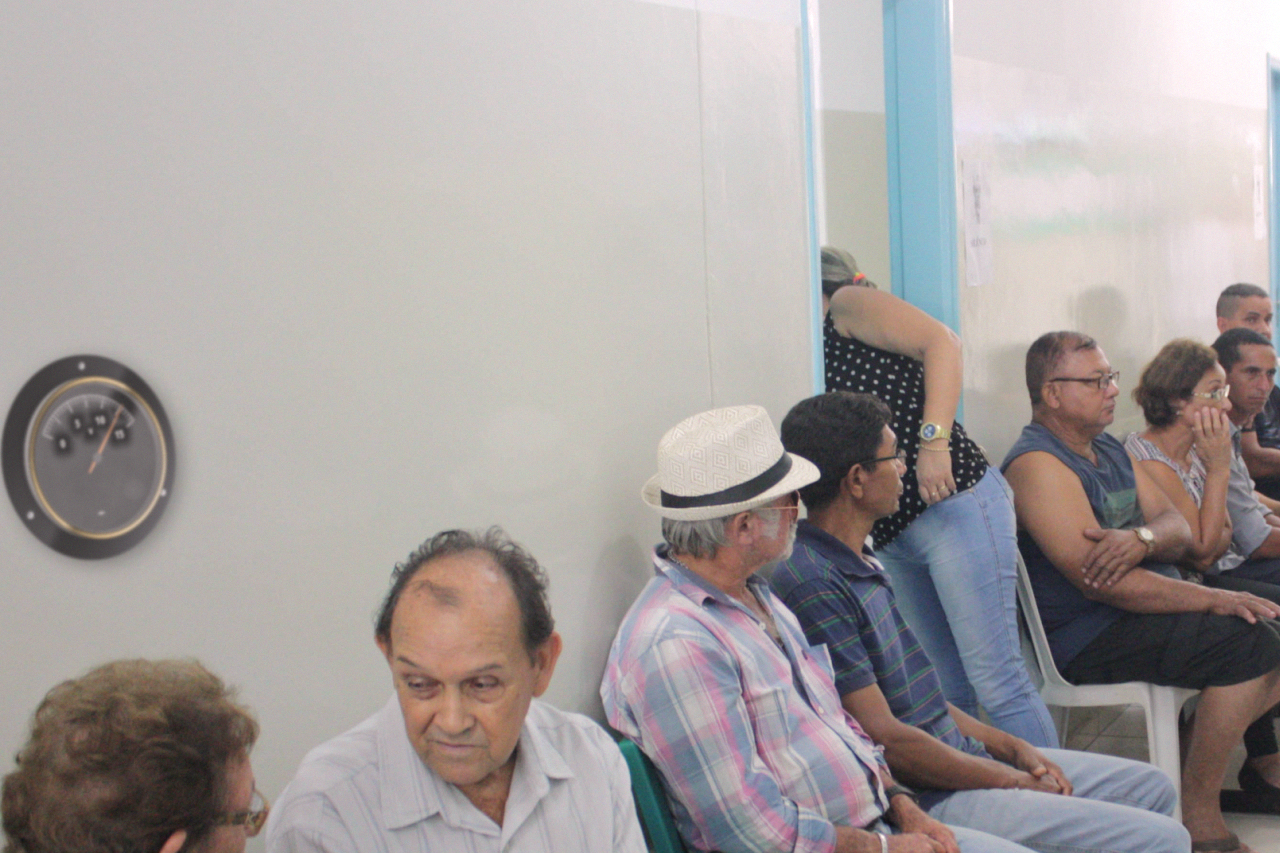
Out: 12.5; V
